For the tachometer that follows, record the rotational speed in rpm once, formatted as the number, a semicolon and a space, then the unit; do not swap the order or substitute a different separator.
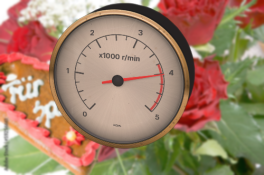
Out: 4000; rpm
